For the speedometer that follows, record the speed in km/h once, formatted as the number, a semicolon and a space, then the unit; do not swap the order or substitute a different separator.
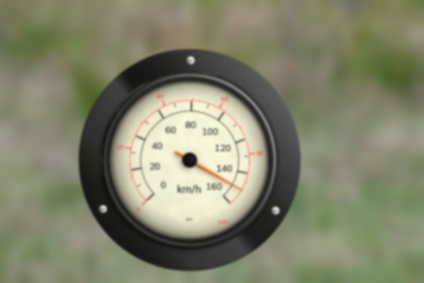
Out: 150; km/h
